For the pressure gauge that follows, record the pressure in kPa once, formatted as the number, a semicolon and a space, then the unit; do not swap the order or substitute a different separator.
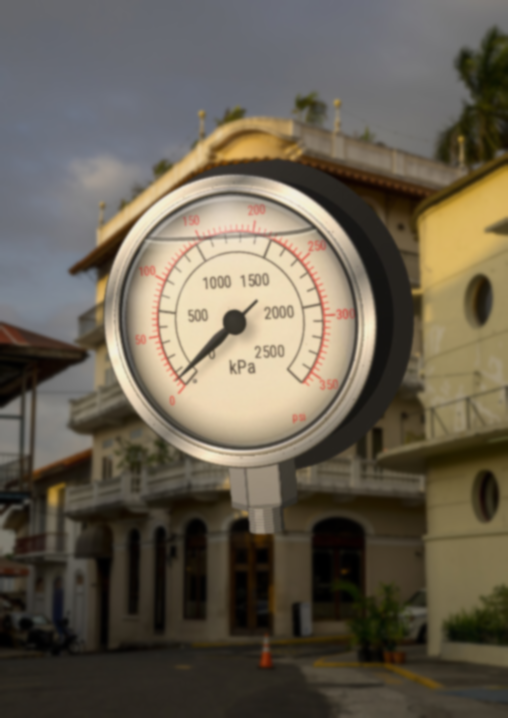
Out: 50; kPa
